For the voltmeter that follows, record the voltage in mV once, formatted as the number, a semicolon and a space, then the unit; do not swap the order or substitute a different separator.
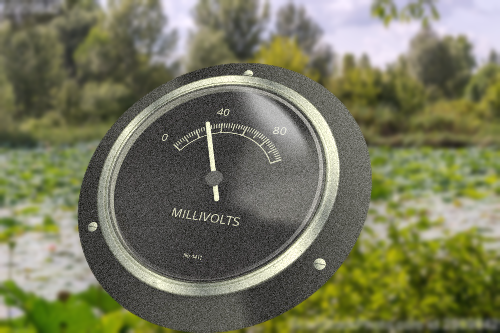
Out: 30; mV
